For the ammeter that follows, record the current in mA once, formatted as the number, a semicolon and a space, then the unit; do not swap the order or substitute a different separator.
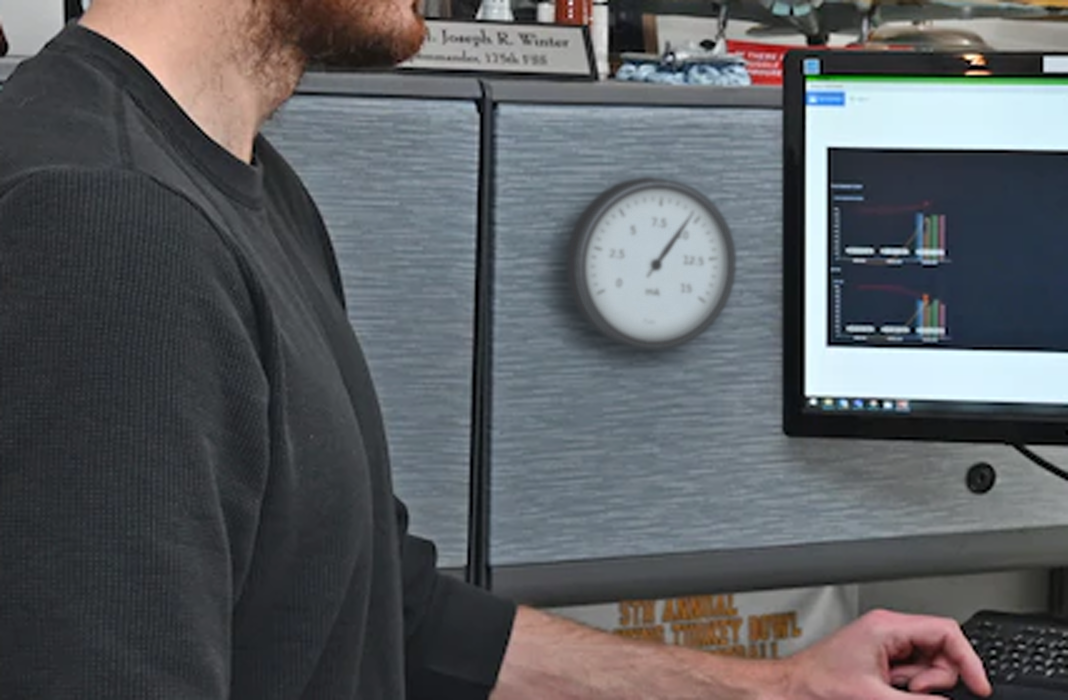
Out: 9.5; mA
